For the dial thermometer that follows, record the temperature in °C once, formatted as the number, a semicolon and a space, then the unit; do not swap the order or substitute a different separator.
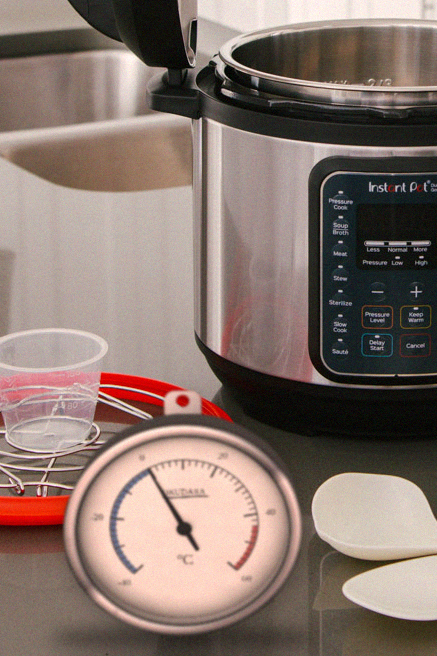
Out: 0; °C
